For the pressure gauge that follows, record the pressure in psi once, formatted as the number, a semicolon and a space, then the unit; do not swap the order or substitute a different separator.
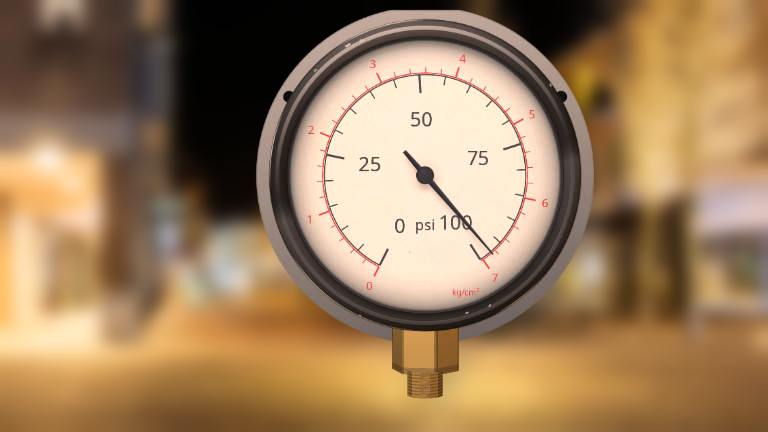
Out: 97.5; psi
